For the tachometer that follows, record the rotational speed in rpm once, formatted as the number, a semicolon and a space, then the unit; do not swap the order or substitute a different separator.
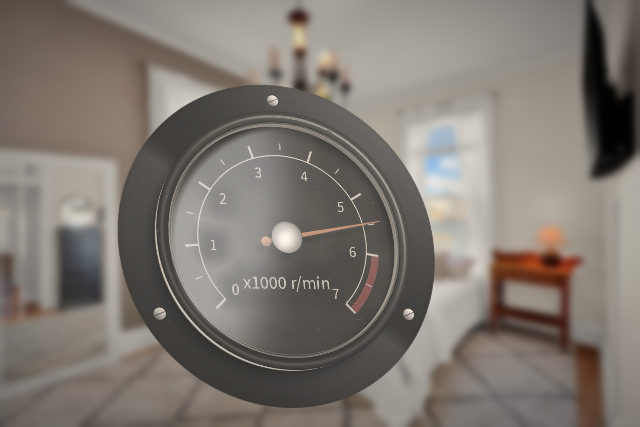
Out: 5500; rpm
